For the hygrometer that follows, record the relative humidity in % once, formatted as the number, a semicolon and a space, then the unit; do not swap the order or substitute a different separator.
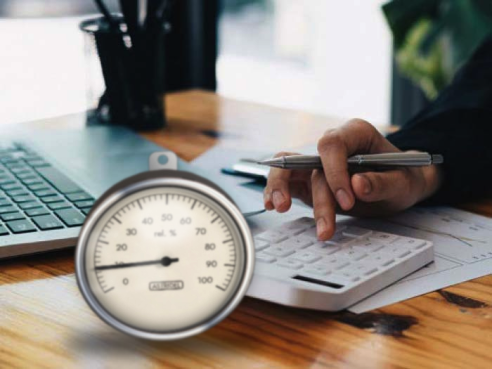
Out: 10; %
